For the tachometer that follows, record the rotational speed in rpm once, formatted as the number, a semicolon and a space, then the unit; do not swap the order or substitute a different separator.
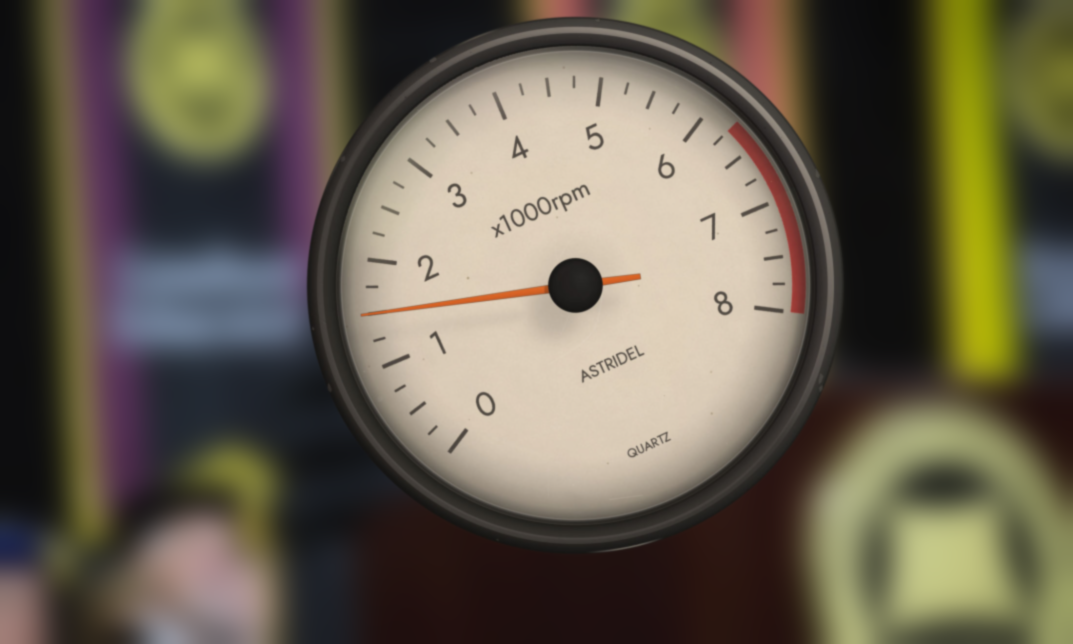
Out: 1500; rpm
